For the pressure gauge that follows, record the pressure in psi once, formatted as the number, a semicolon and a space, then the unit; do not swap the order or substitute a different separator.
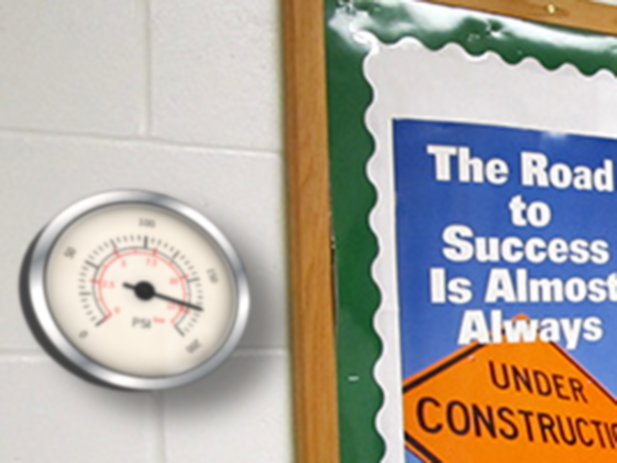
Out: 175; psi
